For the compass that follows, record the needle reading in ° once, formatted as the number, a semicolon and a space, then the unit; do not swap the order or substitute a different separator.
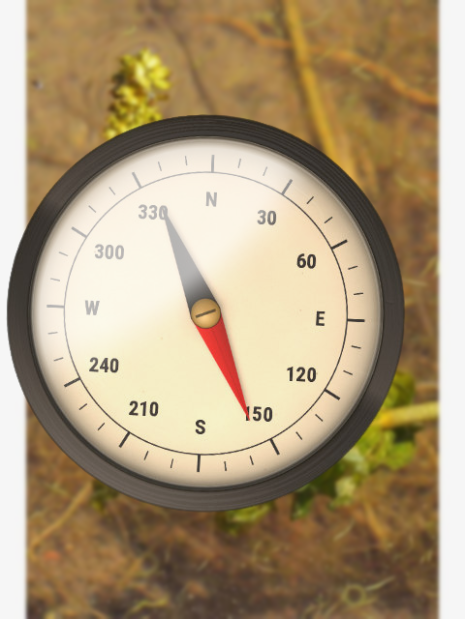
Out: 155; °
